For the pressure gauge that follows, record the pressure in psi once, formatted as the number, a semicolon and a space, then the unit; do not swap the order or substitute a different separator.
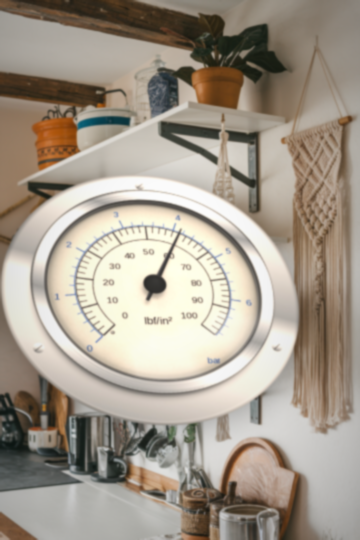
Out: 60; psi
